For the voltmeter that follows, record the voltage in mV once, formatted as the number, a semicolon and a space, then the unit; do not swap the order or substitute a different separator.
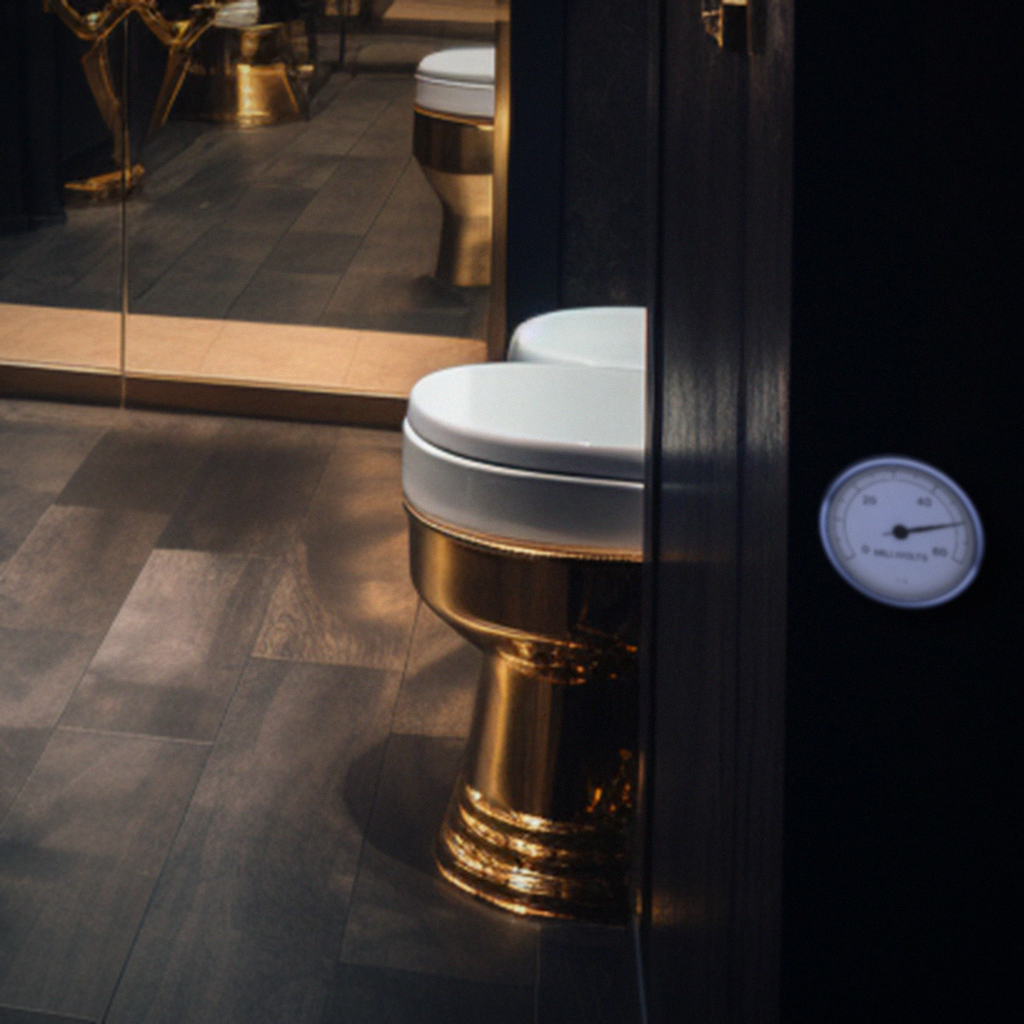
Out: 50; mV
